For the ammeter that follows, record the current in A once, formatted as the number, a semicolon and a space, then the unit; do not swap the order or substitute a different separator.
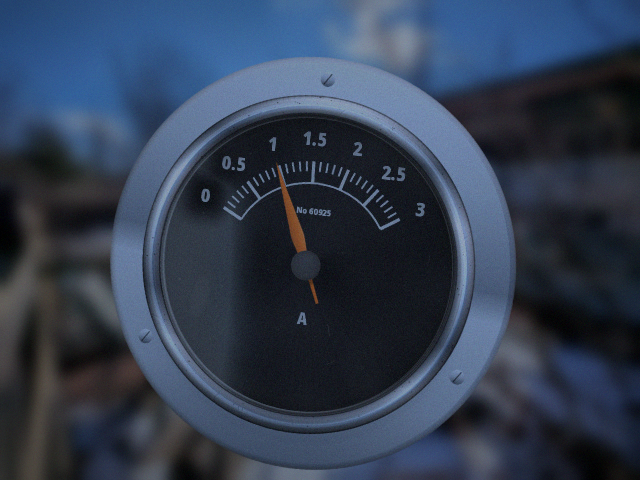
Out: 1; A
